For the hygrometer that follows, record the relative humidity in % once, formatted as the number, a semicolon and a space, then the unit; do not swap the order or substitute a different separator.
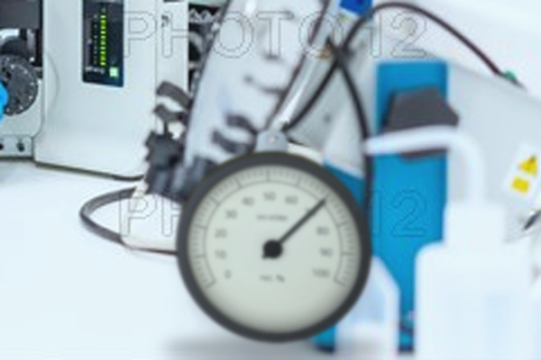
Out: 70; %
